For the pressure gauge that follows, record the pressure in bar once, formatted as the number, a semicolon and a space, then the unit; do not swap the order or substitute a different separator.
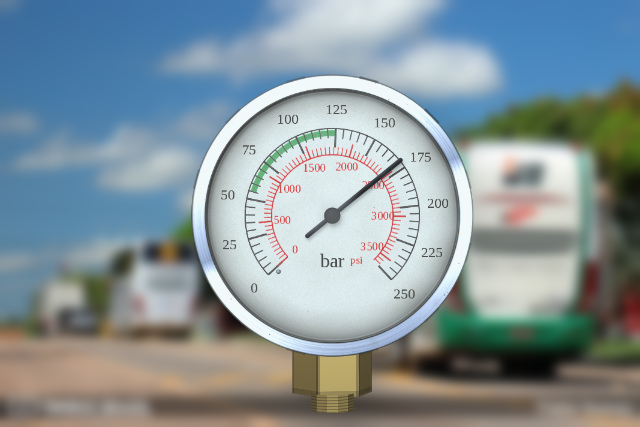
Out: 170; bar
